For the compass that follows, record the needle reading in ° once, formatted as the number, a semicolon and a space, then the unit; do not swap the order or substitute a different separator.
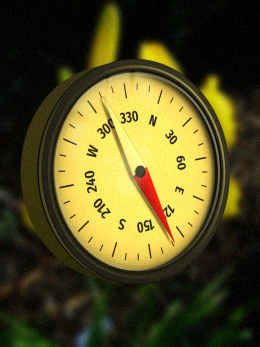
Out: 130; °
